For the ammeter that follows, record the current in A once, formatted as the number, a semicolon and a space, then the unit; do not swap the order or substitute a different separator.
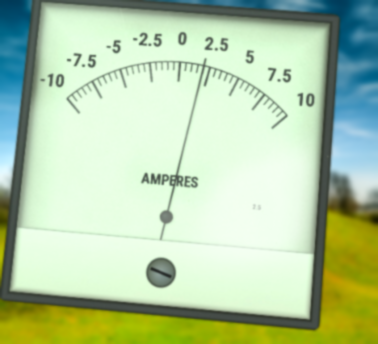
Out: 2; A
